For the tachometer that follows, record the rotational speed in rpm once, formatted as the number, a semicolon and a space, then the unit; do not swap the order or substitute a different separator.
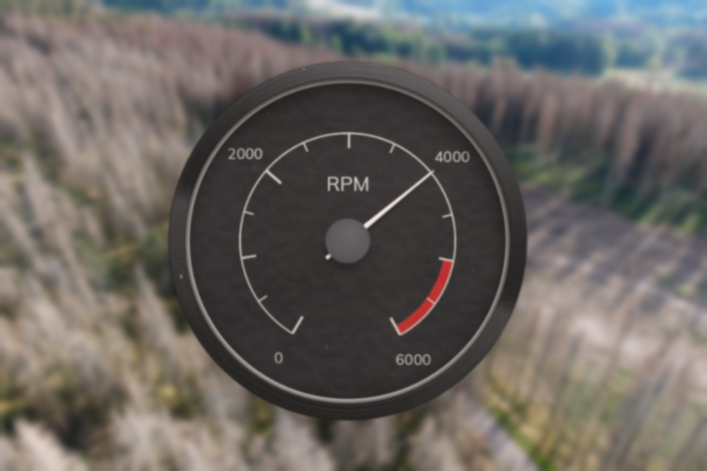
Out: 4000; rpm
